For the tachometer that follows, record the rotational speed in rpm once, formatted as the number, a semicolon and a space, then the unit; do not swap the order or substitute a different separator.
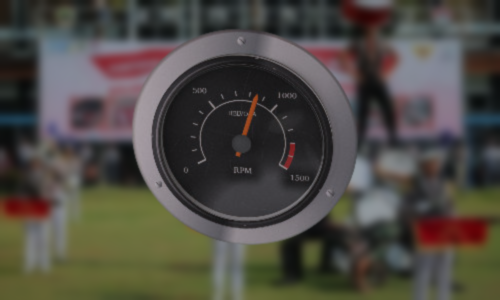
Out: 850; rpm
